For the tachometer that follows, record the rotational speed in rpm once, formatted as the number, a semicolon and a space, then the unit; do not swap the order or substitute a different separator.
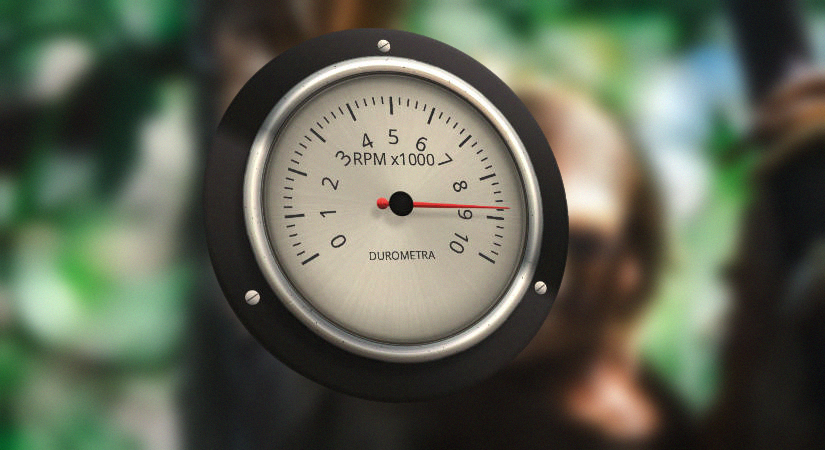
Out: 8800; rpm
